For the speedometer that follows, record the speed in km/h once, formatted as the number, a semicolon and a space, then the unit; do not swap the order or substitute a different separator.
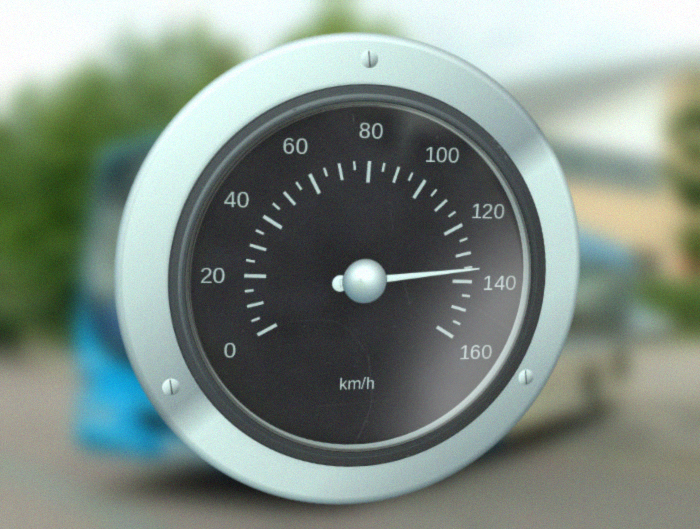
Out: 135; km/h
